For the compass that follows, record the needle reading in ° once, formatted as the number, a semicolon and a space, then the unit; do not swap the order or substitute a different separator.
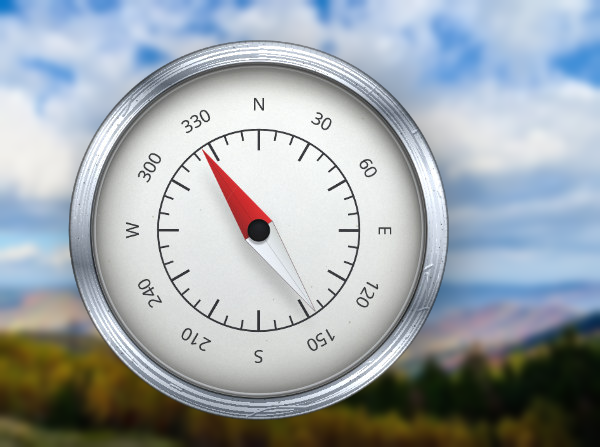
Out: 325; °
